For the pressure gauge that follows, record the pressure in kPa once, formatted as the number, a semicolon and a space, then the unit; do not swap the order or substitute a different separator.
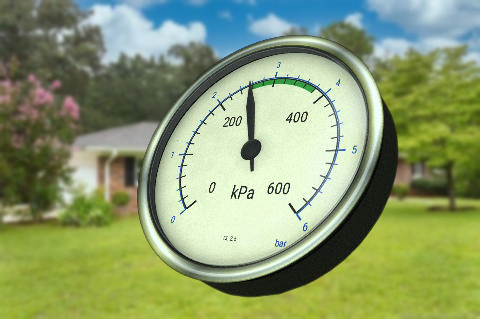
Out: 260; kPa
